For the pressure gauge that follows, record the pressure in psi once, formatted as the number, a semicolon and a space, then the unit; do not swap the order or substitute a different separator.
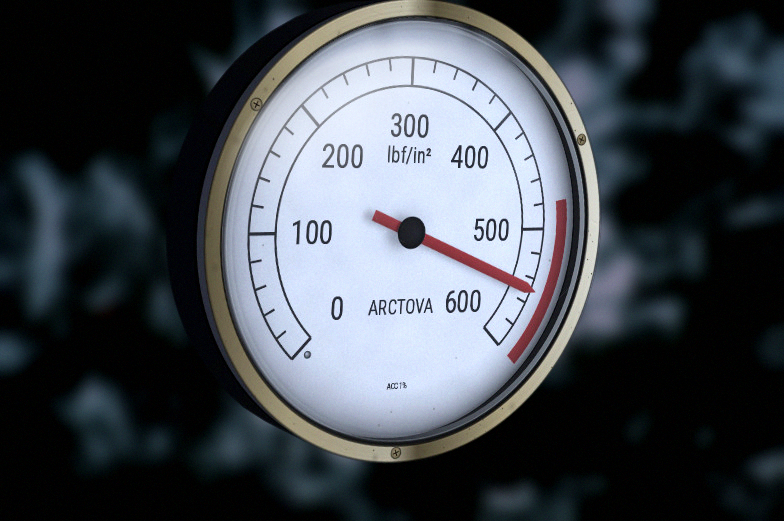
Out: 550; psi
